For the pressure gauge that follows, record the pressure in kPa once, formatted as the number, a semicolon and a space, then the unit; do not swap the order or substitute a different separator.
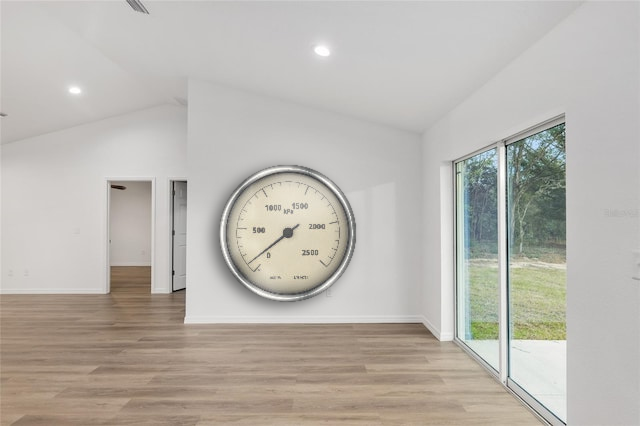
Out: 100; kPa
